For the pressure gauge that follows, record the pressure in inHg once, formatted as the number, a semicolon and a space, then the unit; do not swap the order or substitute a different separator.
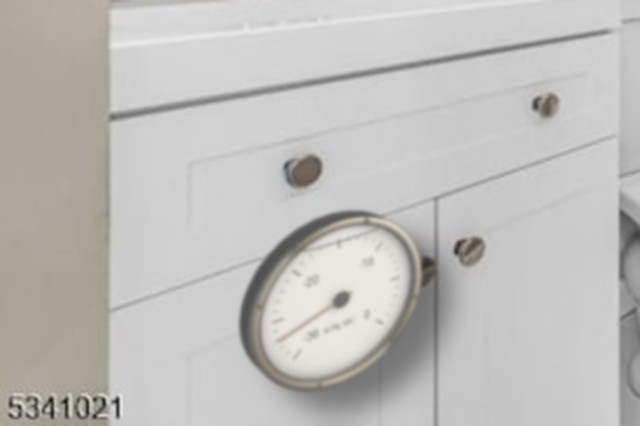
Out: -27; inHg
